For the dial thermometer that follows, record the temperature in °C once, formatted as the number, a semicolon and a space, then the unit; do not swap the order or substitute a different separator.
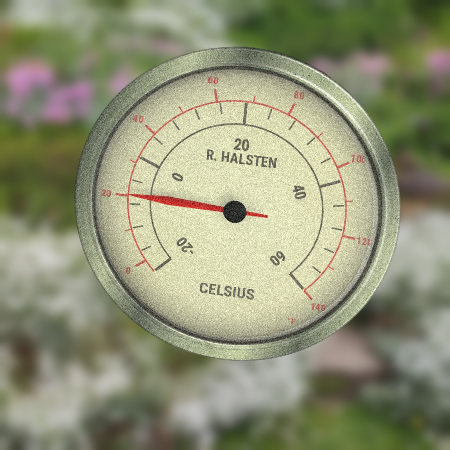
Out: -6; °C
